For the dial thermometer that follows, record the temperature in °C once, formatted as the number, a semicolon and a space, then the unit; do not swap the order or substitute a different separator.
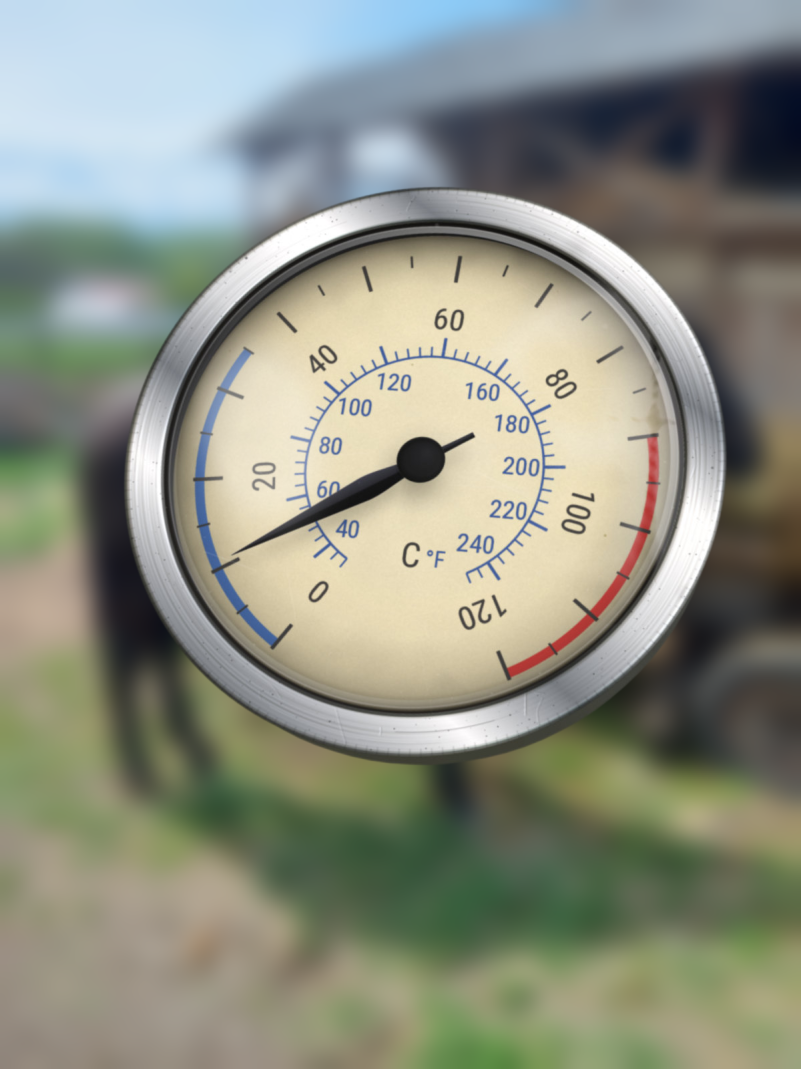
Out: 10; °C
